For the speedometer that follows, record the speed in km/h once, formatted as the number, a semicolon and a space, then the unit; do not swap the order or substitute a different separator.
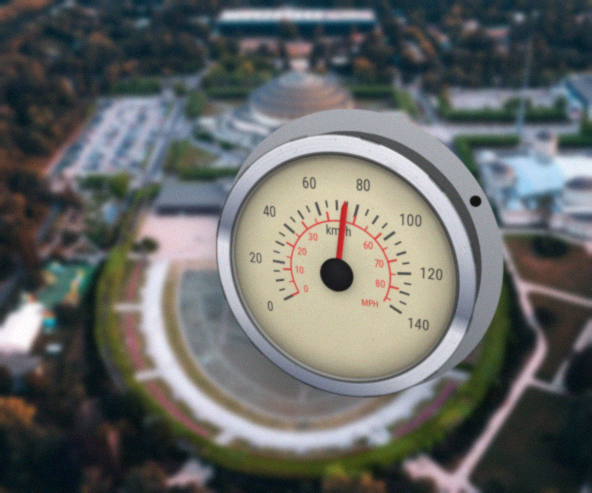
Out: 75; km/h
